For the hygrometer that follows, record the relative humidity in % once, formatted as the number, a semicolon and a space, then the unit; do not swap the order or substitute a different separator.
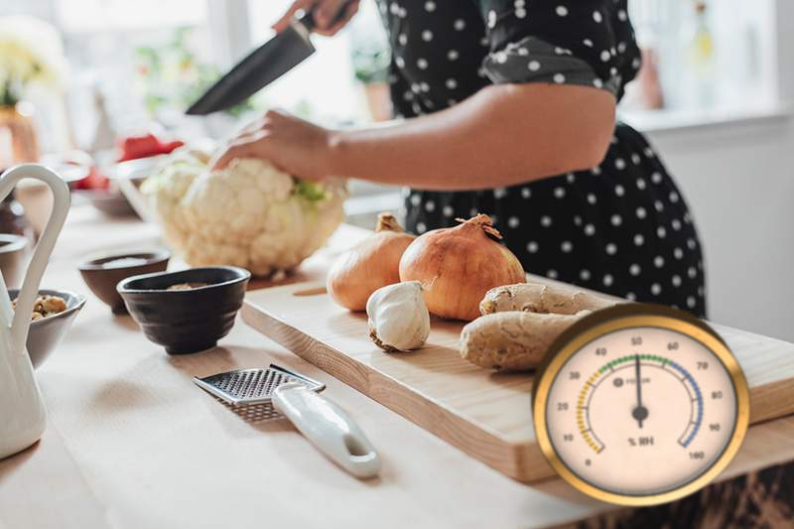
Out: 50; %
